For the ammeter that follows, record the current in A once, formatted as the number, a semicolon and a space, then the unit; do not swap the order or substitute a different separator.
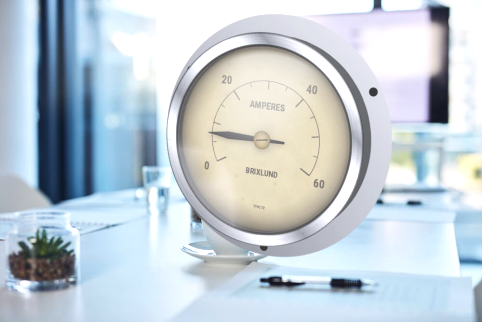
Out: 7.5; A
